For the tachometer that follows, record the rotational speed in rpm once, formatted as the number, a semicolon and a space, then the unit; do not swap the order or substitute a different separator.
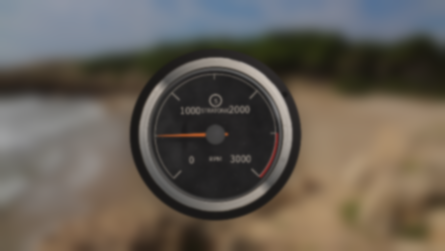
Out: 500; rpm
